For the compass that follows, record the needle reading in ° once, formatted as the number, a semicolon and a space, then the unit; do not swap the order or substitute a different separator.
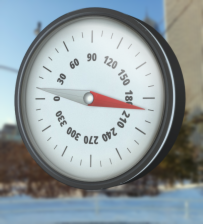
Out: 190; °
